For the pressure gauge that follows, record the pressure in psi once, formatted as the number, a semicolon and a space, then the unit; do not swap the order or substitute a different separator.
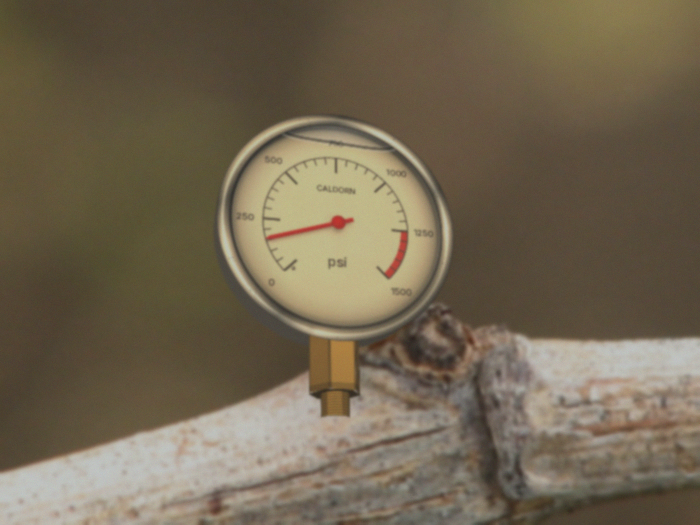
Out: 150; psi
